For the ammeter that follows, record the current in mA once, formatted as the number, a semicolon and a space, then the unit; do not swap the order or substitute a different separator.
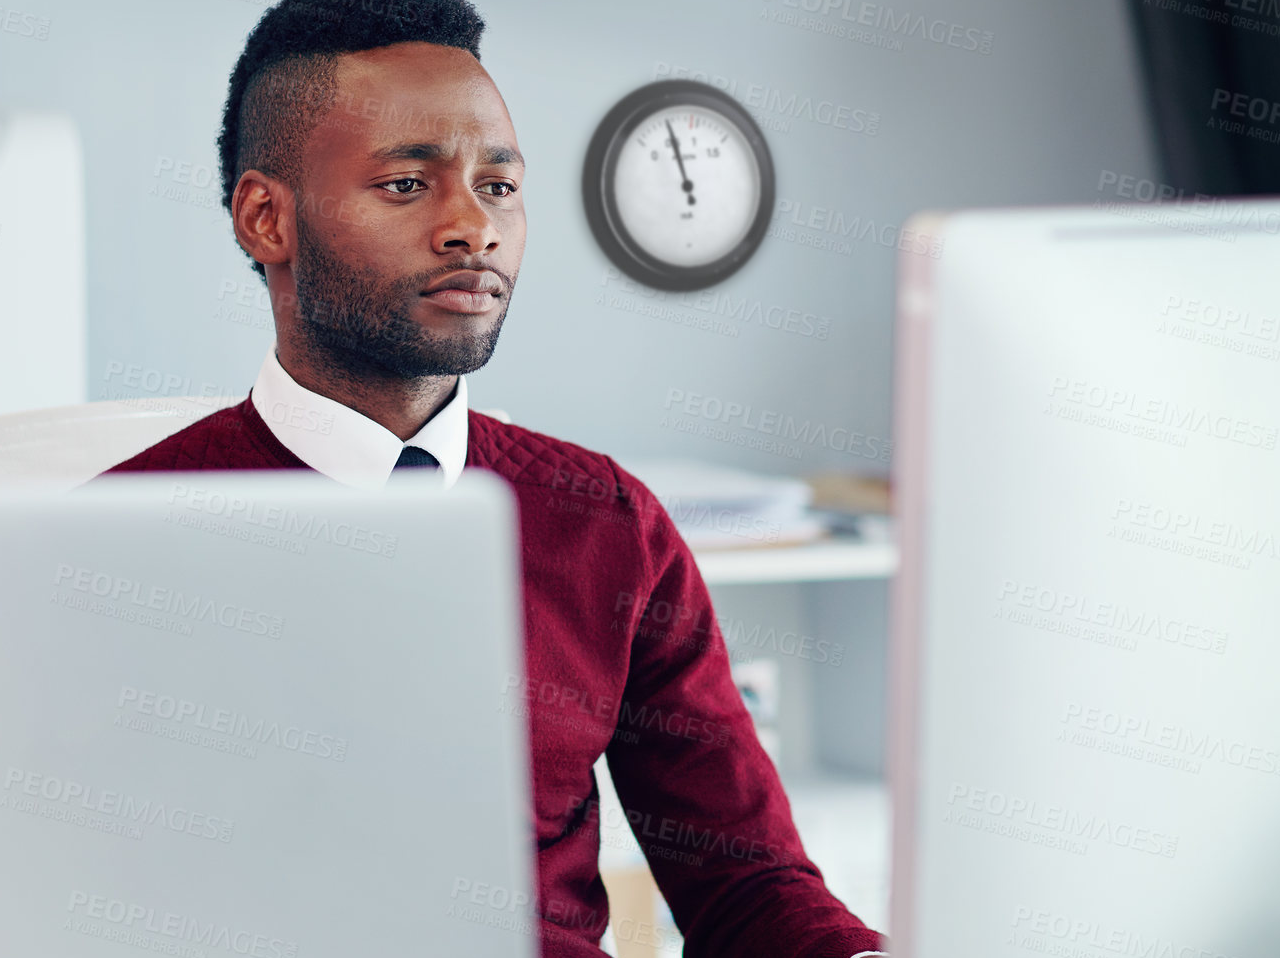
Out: 0.5; mA
